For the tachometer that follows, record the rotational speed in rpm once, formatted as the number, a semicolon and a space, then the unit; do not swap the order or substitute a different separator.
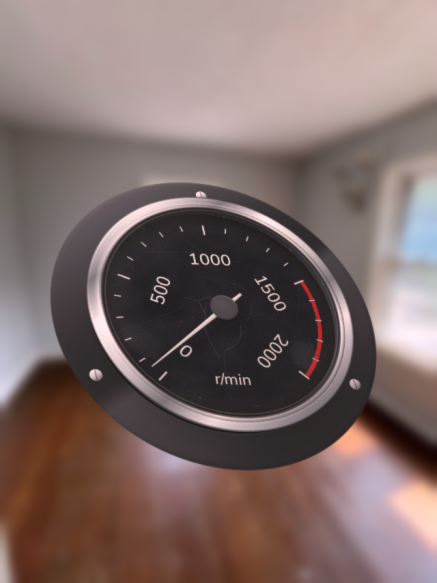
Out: 50; rpm
